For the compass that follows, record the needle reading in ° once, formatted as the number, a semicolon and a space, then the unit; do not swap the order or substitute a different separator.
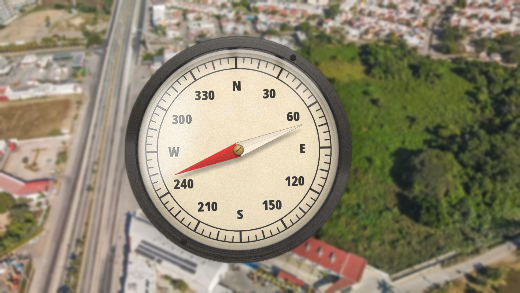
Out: 250; °
